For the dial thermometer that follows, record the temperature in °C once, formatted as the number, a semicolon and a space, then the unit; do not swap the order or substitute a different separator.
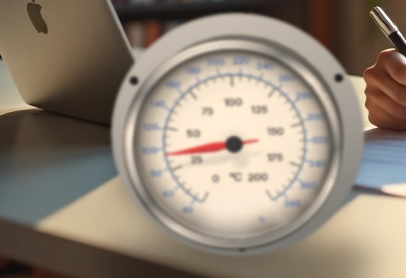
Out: 35; °C
